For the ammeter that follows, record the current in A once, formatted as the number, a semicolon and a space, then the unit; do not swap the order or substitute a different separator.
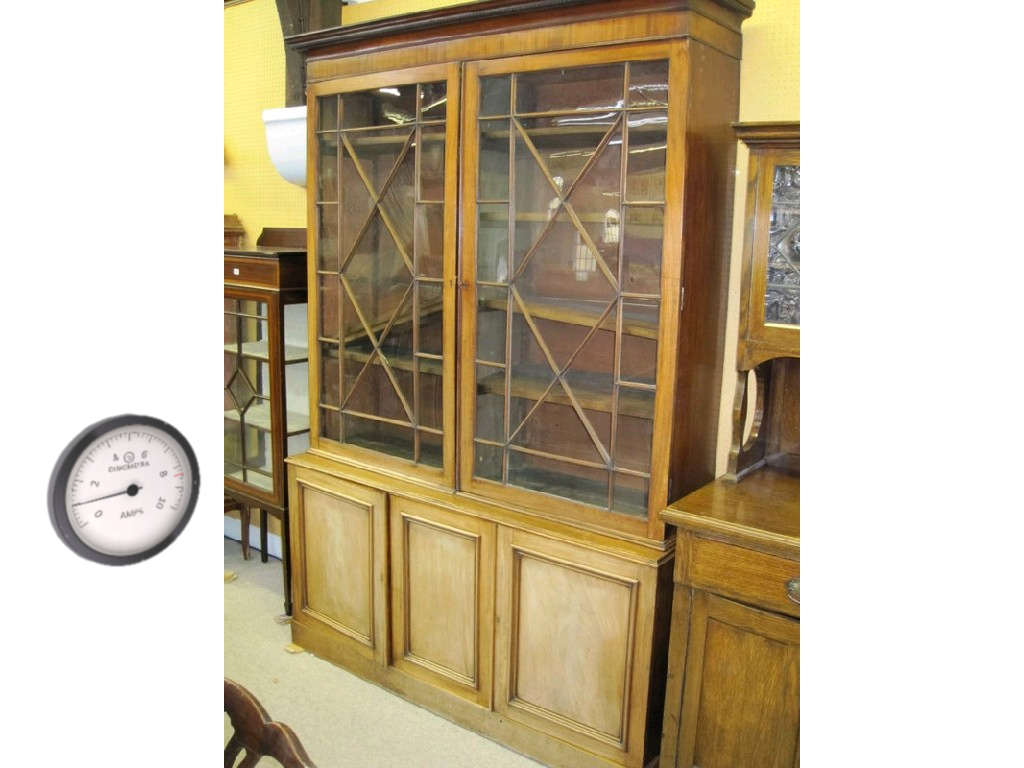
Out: 1; A
